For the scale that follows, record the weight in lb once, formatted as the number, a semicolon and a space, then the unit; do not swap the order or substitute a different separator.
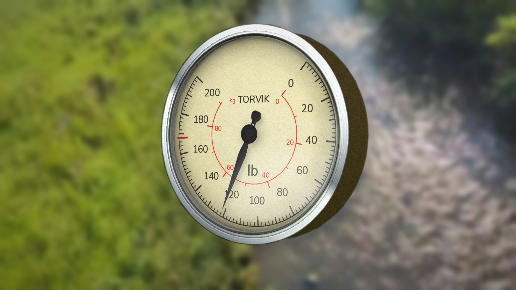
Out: 120; lb
